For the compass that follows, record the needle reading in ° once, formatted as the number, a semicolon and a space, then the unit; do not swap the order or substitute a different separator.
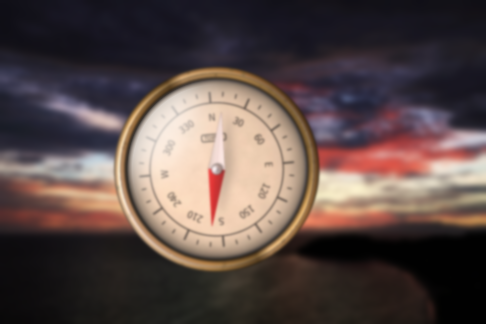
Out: 190; °
